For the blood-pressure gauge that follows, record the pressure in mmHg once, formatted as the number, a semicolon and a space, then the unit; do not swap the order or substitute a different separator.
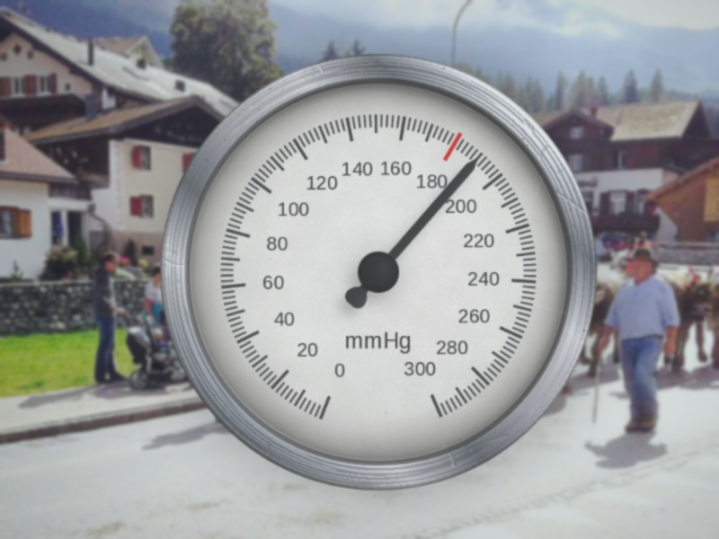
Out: 190; mmHg
